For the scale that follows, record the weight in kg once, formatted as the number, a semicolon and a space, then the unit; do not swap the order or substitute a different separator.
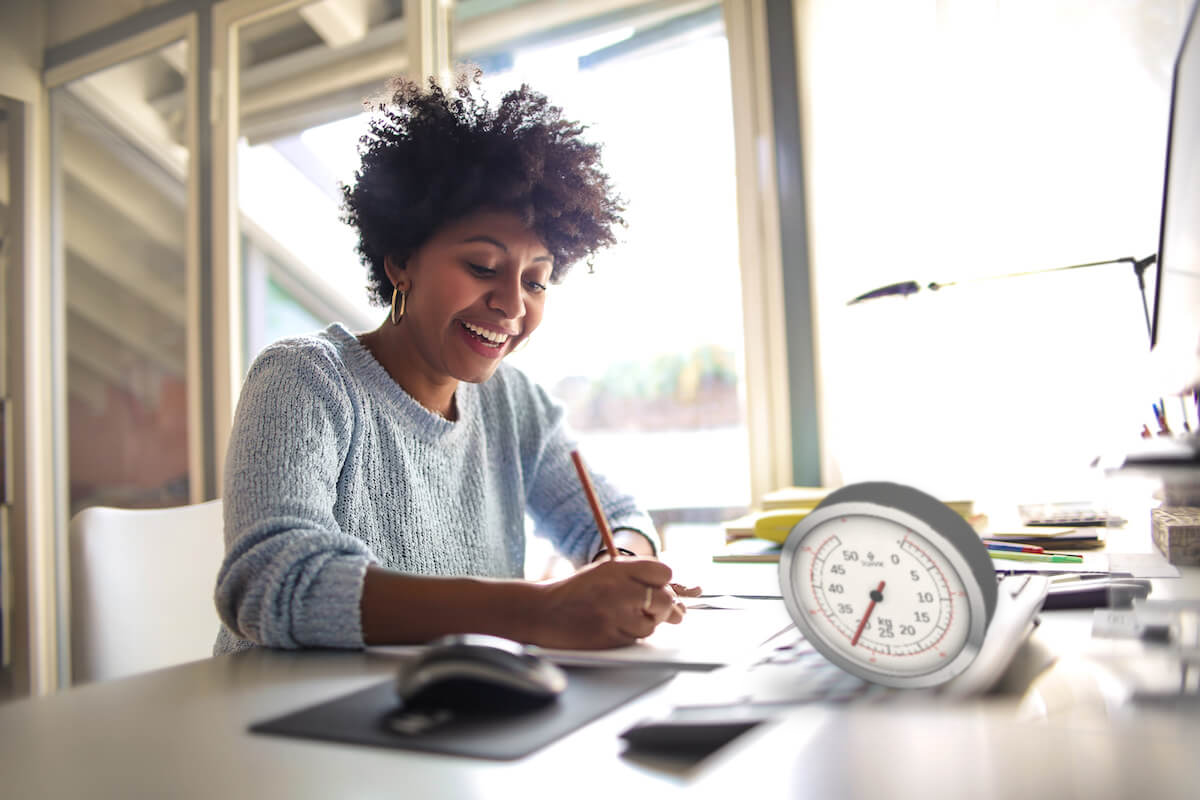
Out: 30; kg
